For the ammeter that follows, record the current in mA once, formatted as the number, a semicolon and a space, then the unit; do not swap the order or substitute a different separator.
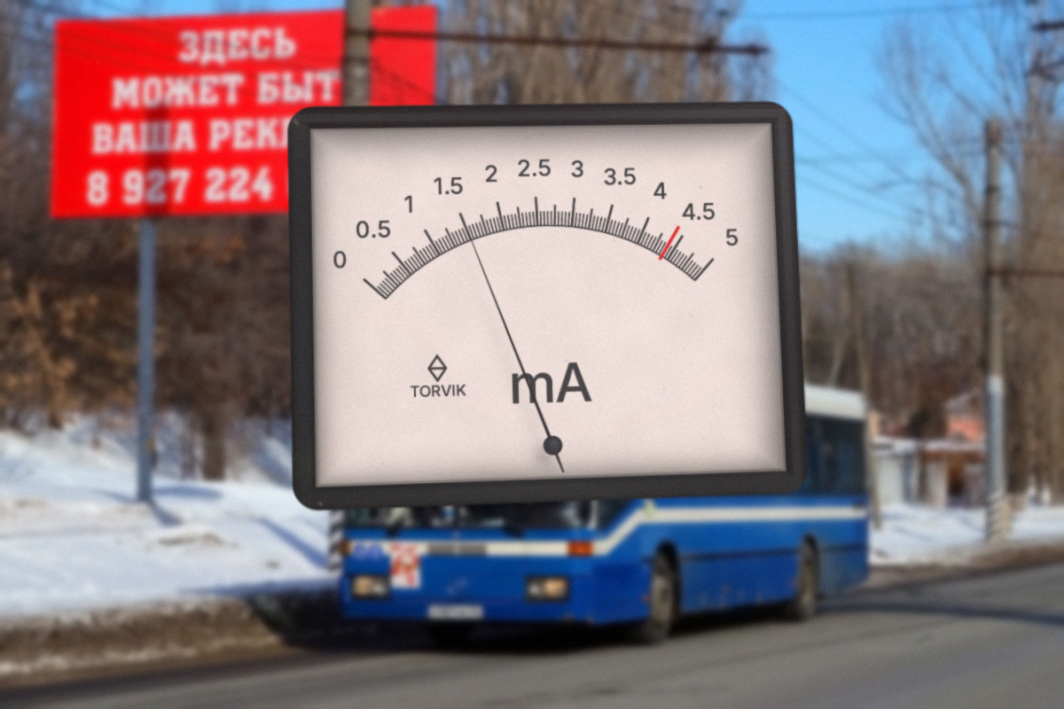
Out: 1.5; mA
